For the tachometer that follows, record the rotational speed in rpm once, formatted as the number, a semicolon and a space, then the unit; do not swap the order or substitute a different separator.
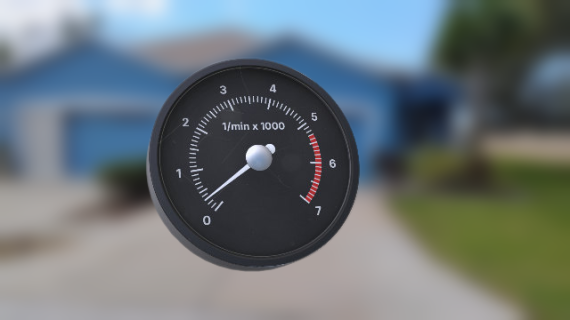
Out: 300; rpm
